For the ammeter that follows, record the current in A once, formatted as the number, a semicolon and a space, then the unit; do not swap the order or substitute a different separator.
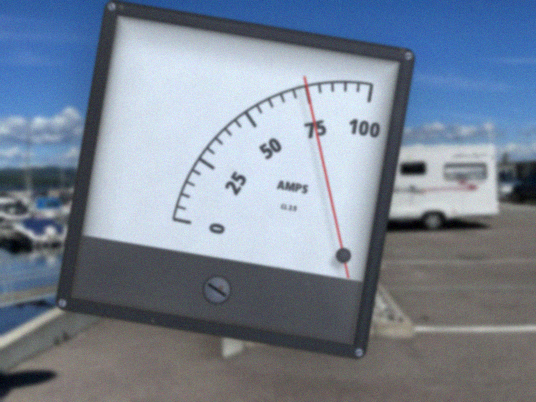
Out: 75; A
